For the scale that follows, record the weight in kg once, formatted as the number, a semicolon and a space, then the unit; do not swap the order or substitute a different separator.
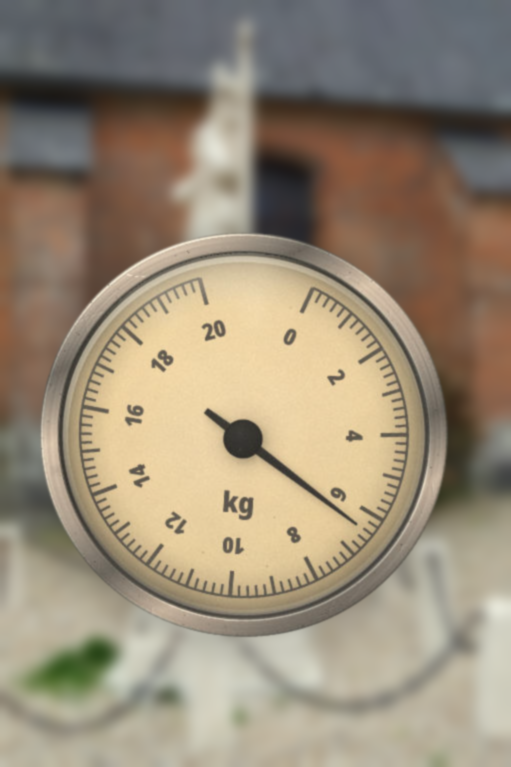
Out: 6.4; kg
